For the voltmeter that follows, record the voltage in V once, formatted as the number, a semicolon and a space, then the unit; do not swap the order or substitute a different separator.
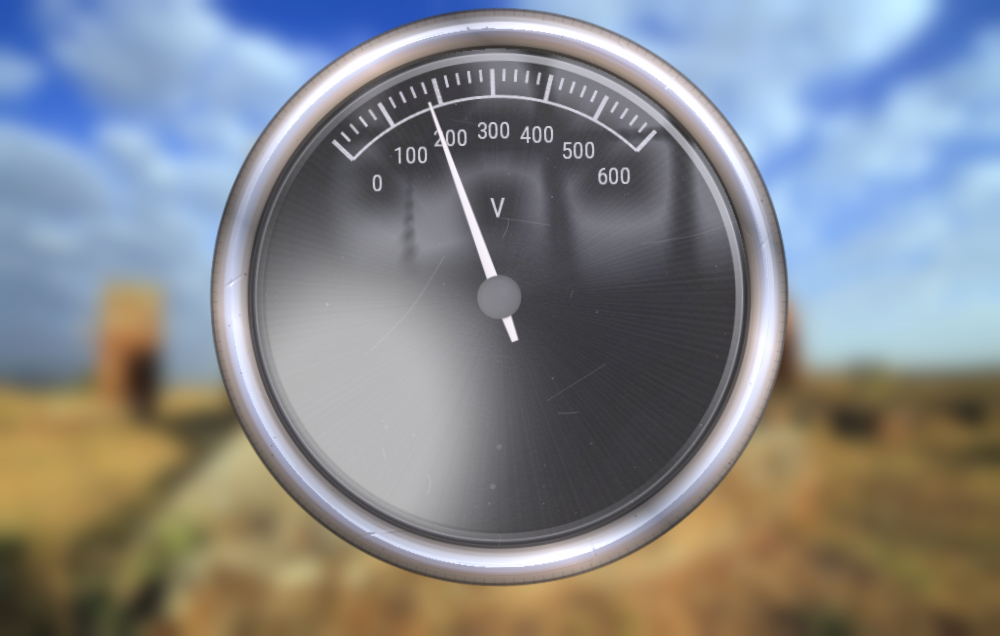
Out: 180; V
